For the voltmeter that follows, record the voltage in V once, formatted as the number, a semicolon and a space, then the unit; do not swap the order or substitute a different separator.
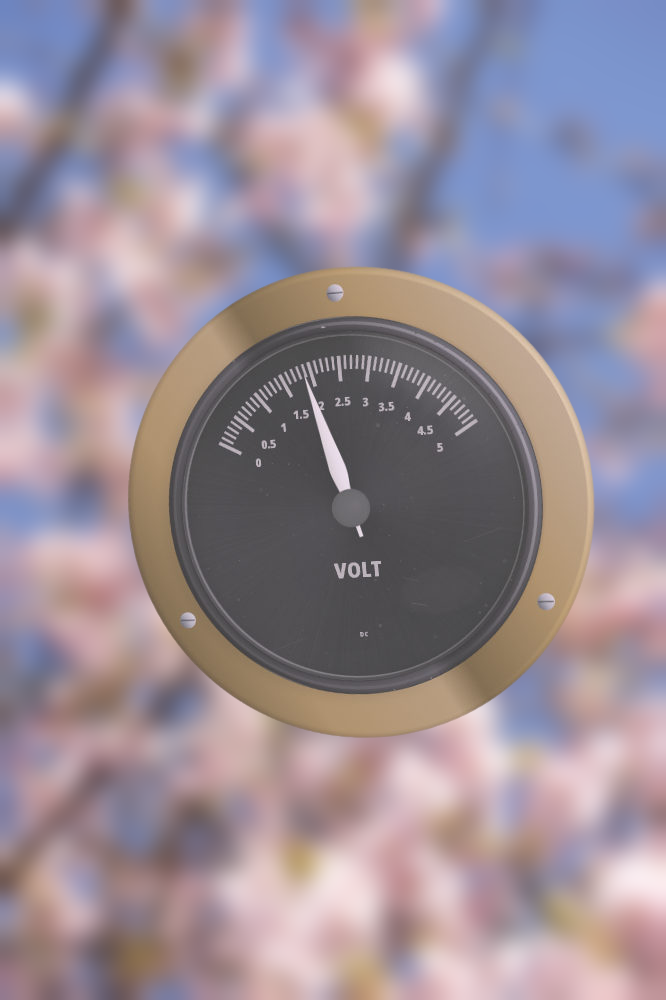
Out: 1.9; V
